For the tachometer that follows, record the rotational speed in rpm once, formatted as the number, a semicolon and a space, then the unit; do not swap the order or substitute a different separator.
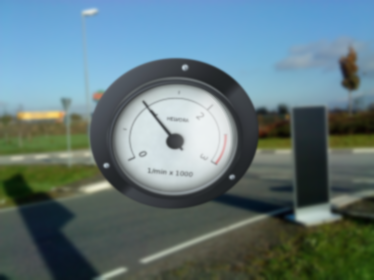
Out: 1000; rpm
